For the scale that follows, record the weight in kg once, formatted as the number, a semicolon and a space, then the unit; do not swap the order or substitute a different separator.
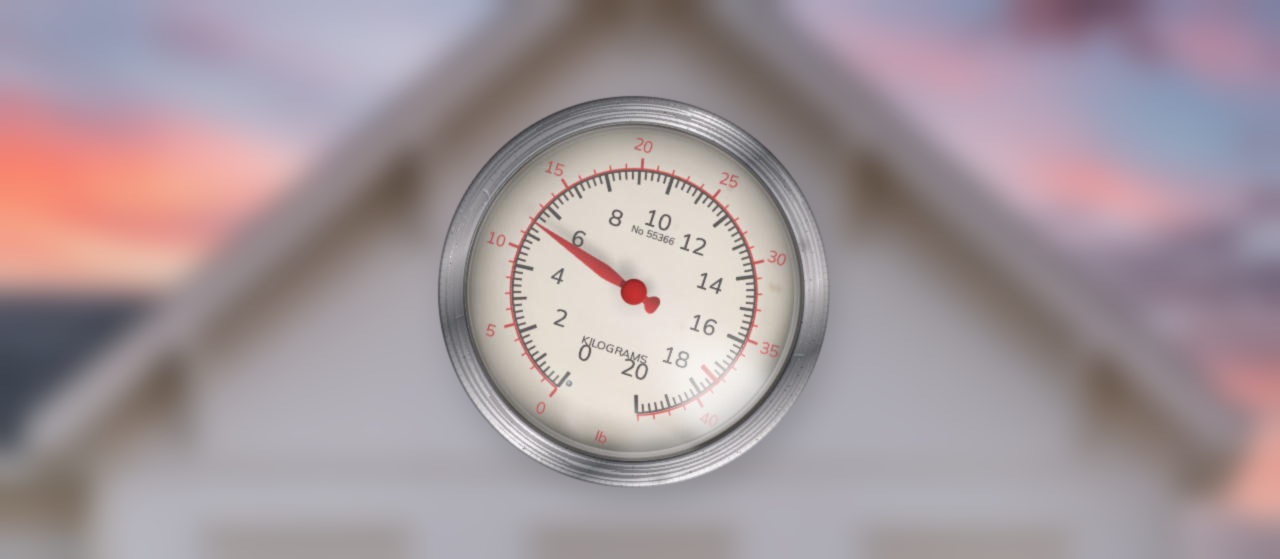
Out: 5.4; kg
